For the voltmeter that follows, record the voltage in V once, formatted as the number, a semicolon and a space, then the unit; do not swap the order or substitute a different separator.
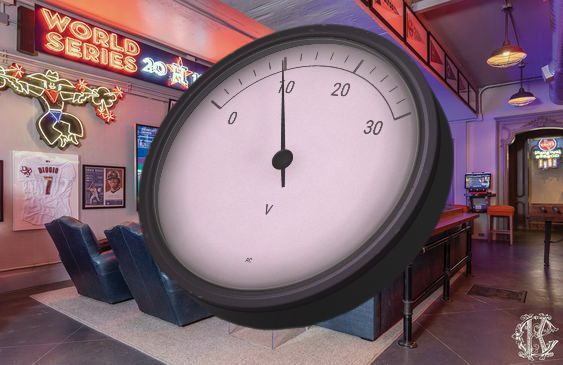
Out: 10; V
